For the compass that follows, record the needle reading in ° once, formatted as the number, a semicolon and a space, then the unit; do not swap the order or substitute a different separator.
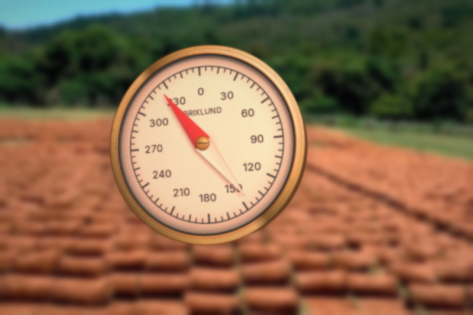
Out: 325; °
